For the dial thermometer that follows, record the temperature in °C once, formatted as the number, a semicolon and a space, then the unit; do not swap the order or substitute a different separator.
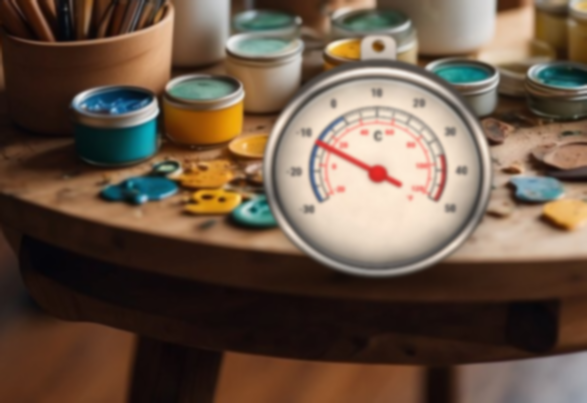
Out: -10; °C
